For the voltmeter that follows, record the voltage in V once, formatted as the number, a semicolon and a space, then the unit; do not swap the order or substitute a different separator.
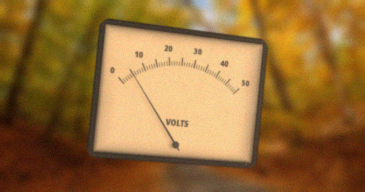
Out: 5; V
